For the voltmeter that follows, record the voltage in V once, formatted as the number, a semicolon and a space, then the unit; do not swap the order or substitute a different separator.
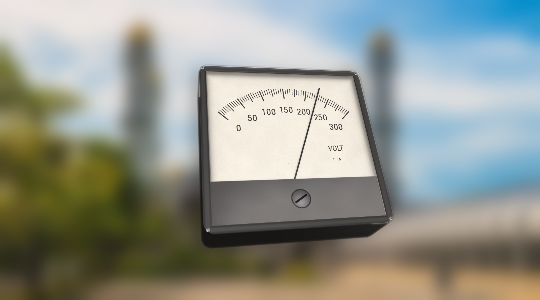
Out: 225; V
